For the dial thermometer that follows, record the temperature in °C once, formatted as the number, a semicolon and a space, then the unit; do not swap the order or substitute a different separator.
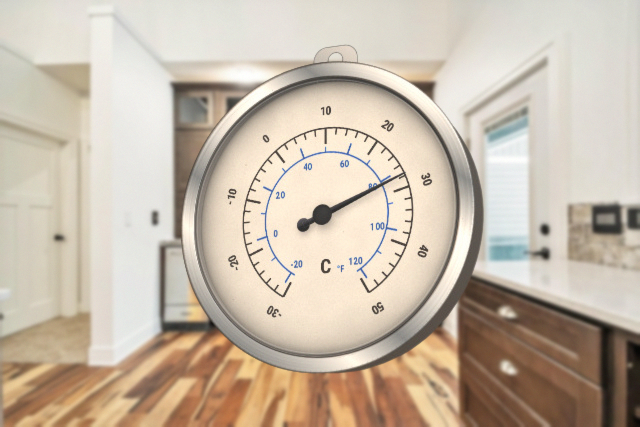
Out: 28; °C
